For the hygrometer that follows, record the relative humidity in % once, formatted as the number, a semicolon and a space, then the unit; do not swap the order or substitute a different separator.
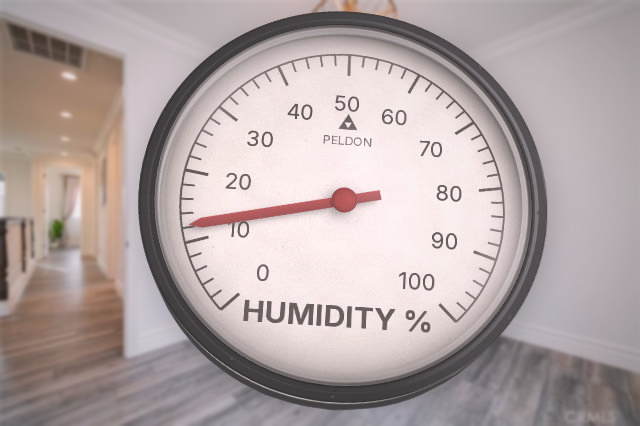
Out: 12; %
